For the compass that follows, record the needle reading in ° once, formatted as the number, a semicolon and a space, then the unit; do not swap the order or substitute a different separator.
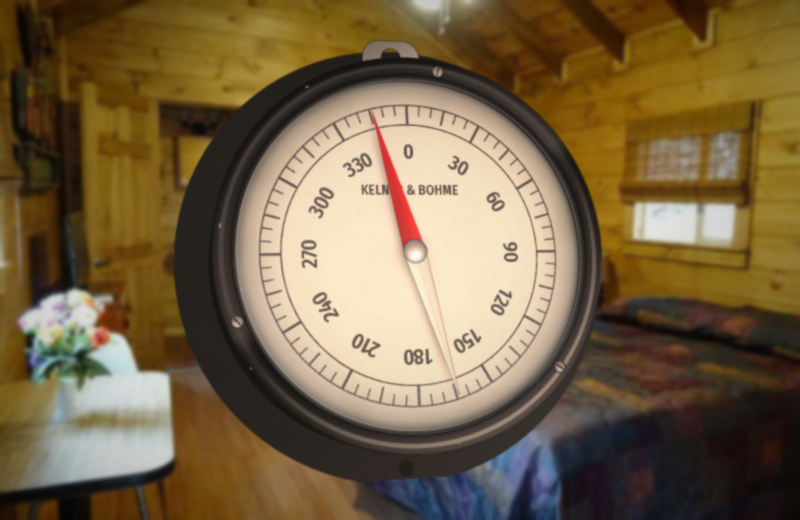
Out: 345; °
